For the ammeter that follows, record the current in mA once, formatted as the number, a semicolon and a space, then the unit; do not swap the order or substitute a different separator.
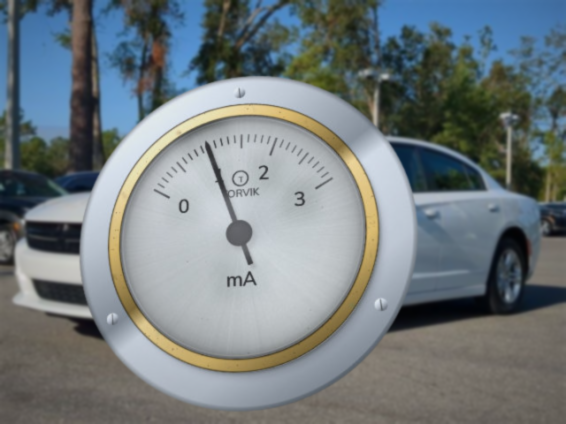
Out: 1; mA
